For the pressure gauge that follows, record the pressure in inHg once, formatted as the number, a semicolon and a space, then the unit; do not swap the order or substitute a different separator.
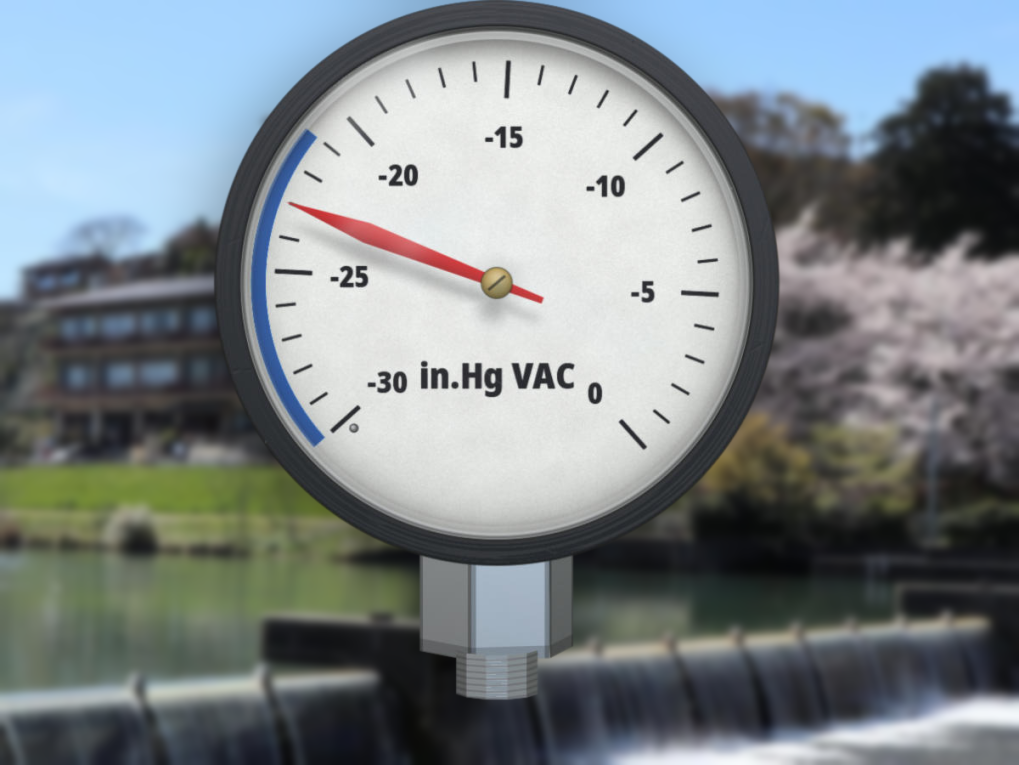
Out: -23; inHg
